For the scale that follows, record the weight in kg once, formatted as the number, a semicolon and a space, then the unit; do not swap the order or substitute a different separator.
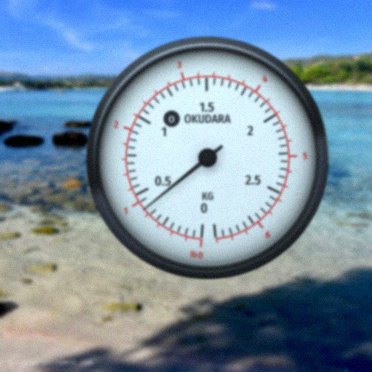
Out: 0.4; kg
